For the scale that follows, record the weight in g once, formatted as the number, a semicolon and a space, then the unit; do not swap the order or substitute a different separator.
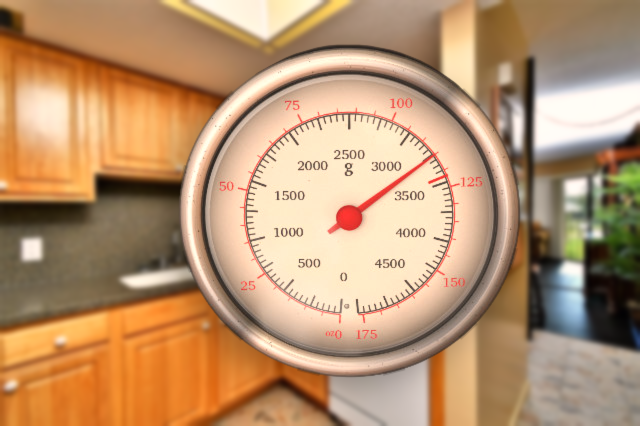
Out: 3250; g
